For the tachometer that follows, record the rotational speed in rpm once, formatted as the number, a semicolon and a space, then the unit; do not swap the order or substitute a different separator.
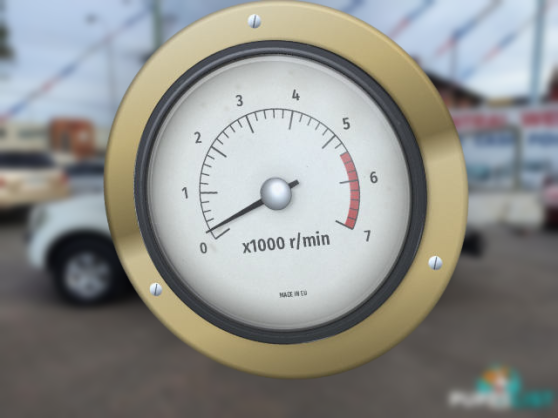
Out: 200; rpm
